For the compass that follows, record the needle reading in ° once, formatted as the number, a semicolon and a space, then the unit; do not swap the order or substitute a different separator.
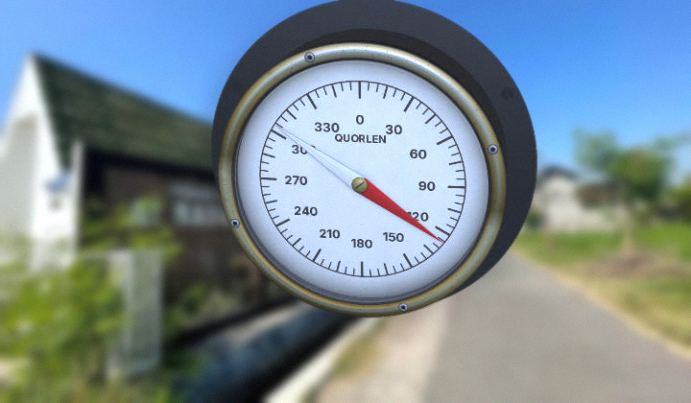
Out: 125; °
